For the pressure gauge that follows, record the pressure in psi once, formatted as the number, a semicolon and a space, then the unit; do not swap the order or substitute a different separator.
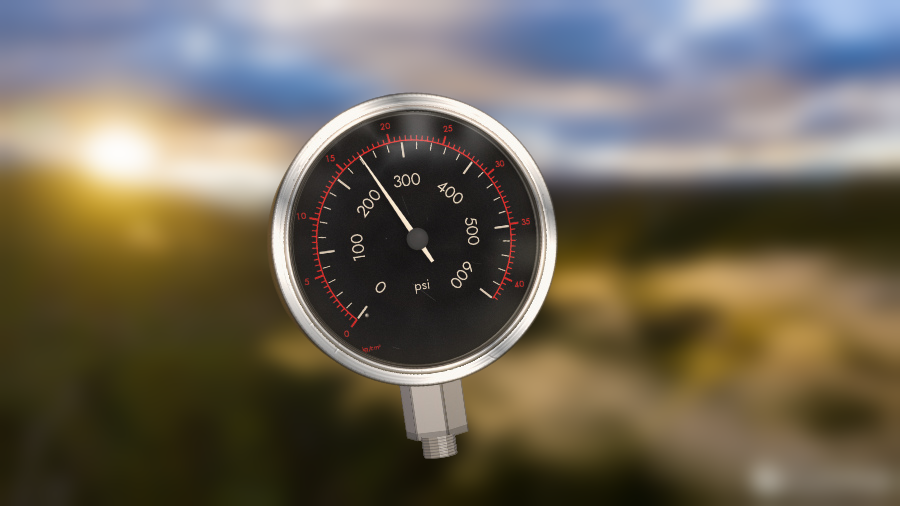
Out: 240; psi
